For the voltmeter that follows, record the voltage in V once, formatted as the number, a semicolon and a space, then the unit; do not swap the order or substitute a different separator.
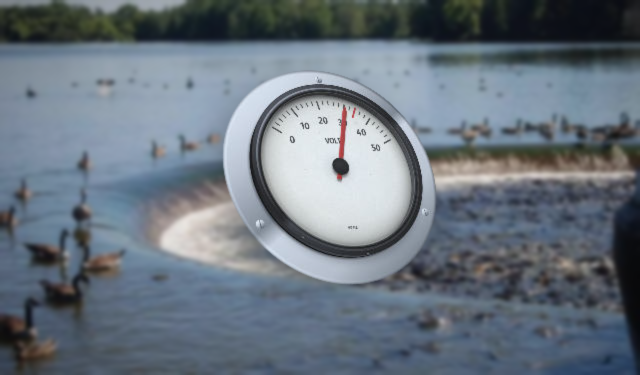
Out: 30; V
